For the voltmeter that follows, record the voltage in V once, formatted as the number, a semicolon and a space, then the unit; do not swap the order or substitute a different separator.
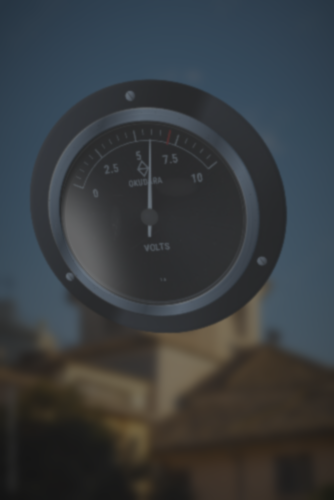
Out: 6; V
